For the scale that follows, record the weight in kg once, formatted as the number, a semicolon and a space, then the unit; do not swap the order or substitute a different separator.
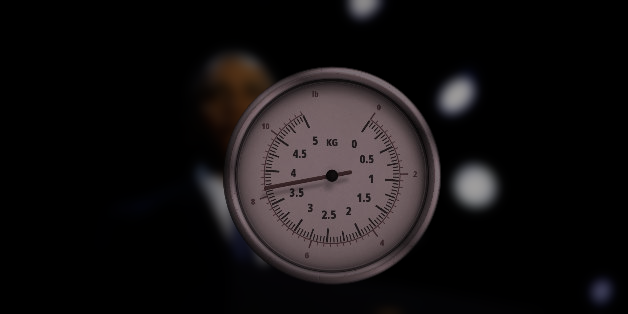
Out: 3.75; kg
